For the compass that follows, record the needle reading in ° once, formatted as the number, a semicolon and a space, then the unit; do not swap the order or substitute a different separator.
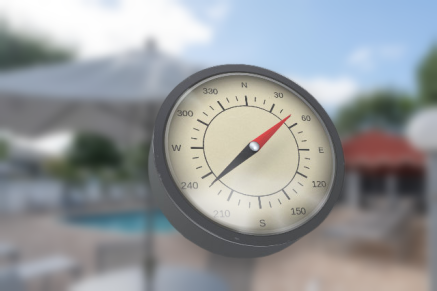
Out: 50; °
